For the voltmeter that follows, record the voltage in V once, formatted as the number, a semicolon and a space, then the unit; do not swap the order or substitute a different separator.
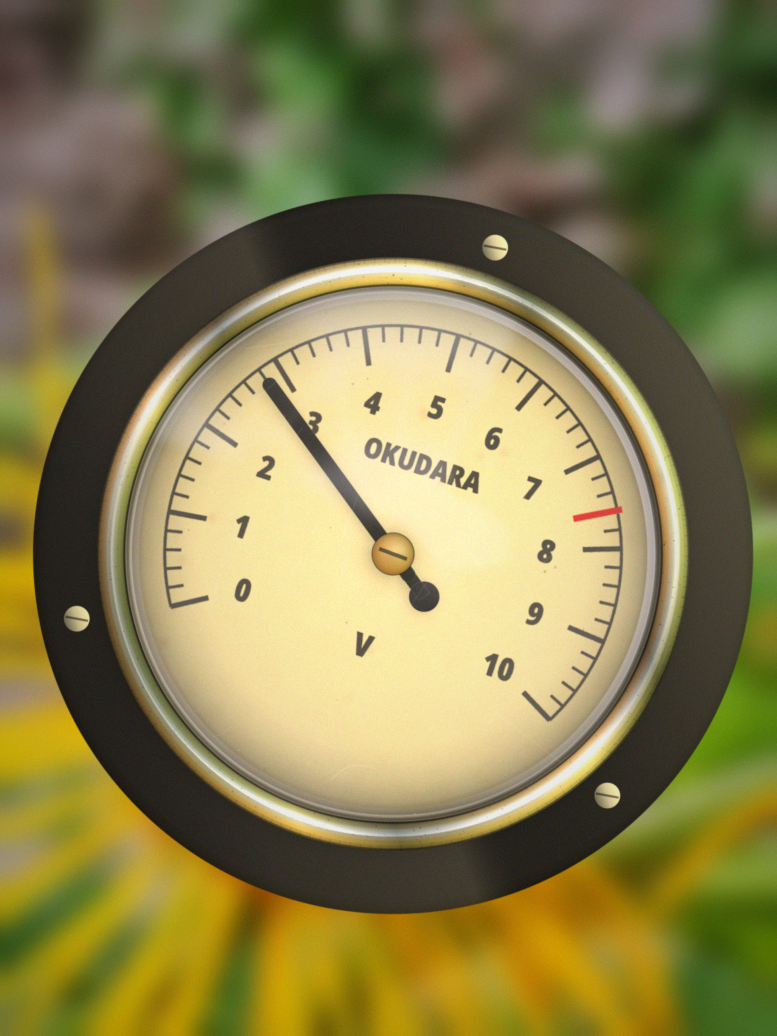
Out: 2.8; V
